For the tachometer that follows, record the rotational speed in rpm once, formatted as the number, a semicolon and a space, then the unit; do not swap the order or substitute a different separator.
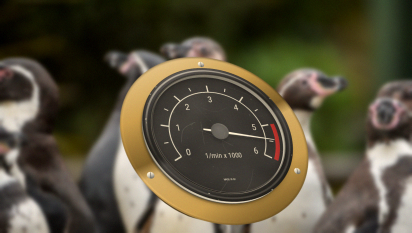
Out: 5500; rpm
